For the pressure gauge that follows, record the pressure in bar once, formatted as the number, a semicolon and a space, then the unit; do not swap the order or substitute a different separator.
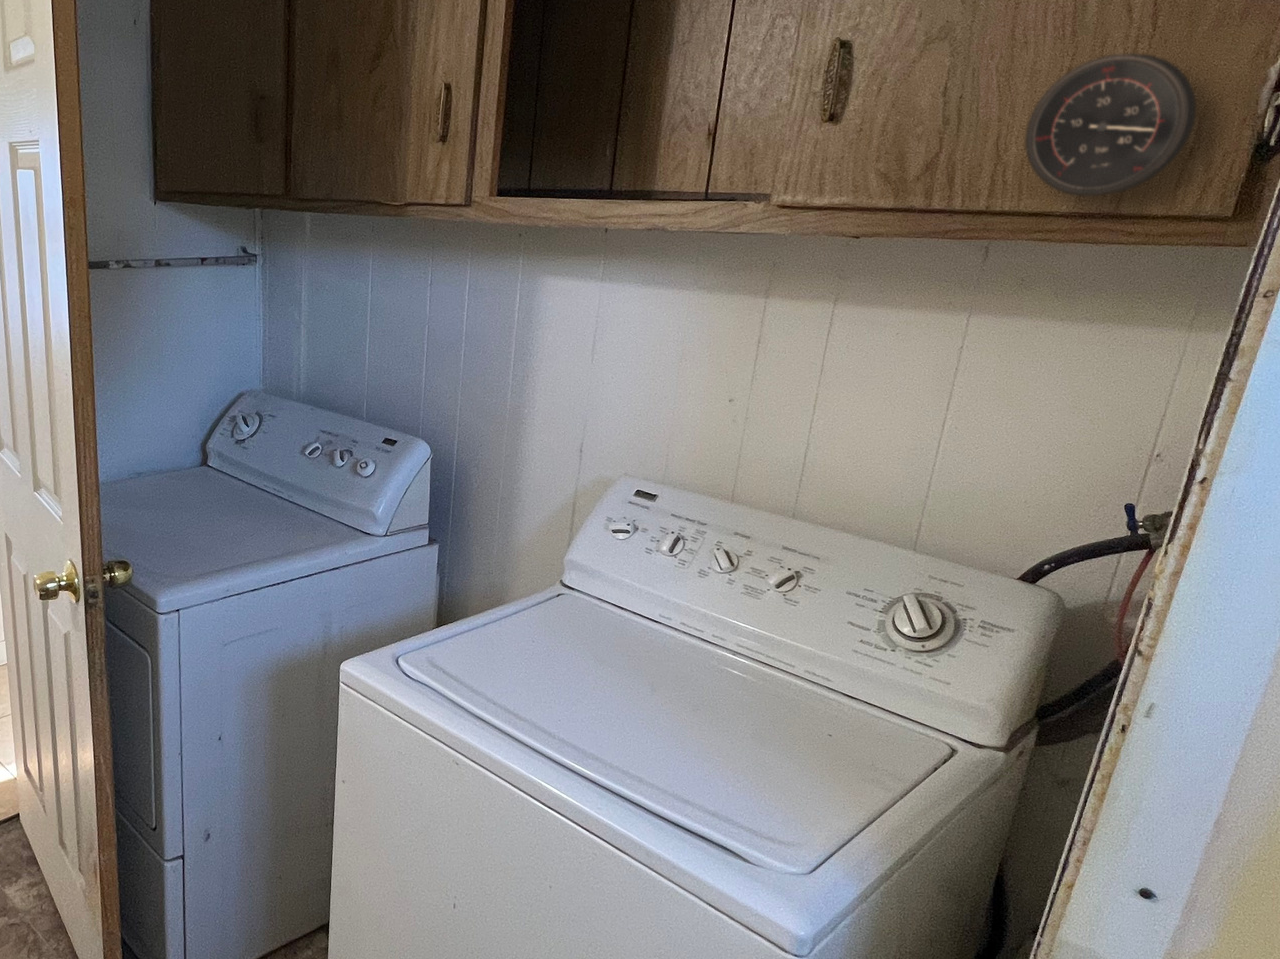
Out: 36; bar
